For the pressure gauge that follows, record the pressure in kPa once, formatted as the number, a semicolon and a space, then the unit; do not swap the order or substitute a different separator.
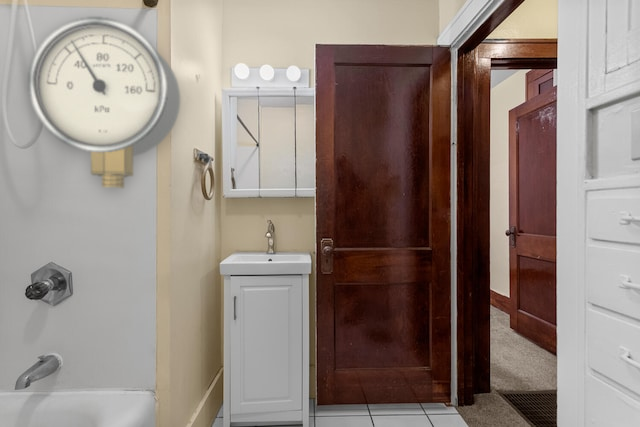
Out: 50; kPa
